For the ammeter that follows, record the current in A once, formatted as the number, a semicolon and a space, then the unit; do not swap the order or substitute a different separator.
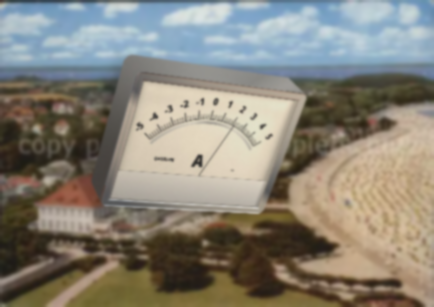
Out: 2; A
